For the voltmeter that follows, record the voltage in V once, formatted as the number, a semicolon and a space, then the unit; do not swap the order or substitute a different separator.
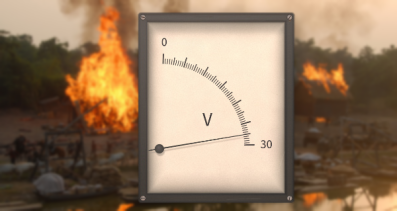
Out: 27.5; V
